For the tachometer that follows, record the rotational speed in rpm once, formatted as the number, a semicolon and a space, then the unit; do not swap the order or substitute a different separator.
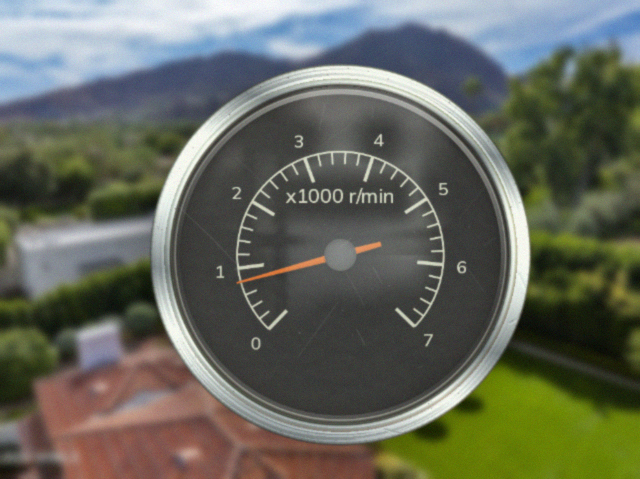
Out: 800; rpm
